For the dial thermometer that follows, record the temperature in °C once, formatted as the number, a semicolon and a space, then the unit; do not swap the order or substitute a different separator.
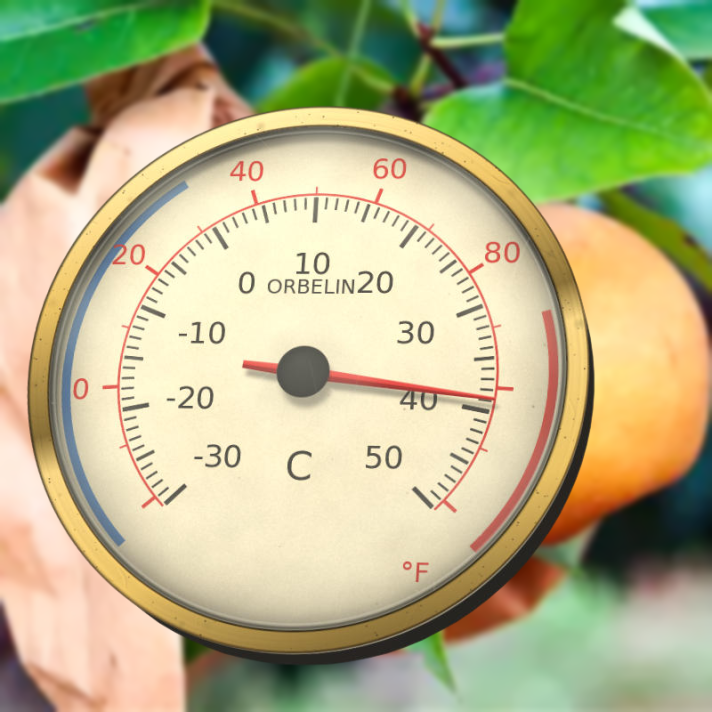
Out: 39; °C
